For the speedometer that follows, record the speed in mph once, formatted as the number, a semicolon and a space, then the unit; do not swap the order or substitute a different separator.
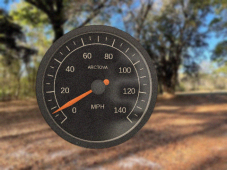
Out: 7.5; mph
